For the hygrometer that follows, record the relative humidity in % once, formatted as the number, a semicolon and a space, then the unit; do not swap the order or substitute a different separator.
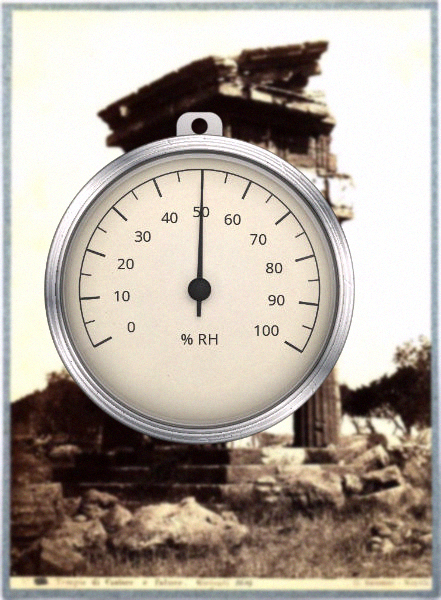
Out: 50; %
